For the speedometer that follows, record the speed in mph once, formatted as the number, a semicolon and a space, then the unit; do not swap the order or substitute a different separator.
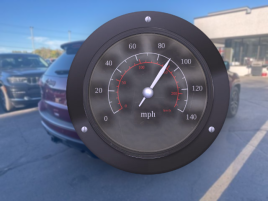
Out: 90; mph
